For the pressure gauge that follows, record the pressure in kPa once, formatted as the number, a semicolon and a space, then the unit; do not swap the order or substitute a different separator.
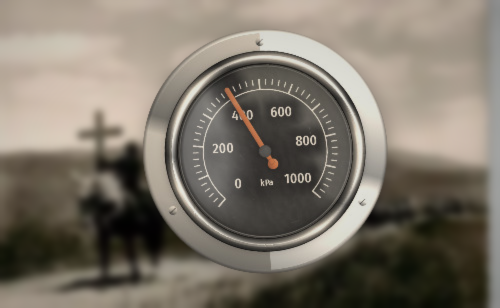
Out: 400; kPa
